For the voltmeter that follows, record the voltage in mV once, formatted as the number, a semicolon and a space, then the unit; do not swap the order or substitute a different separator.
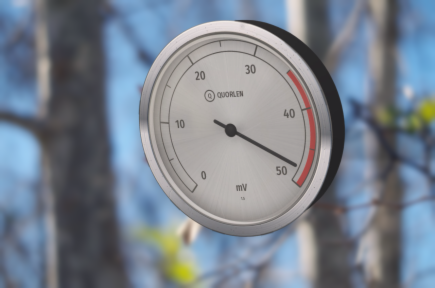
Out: 47.5; mV
